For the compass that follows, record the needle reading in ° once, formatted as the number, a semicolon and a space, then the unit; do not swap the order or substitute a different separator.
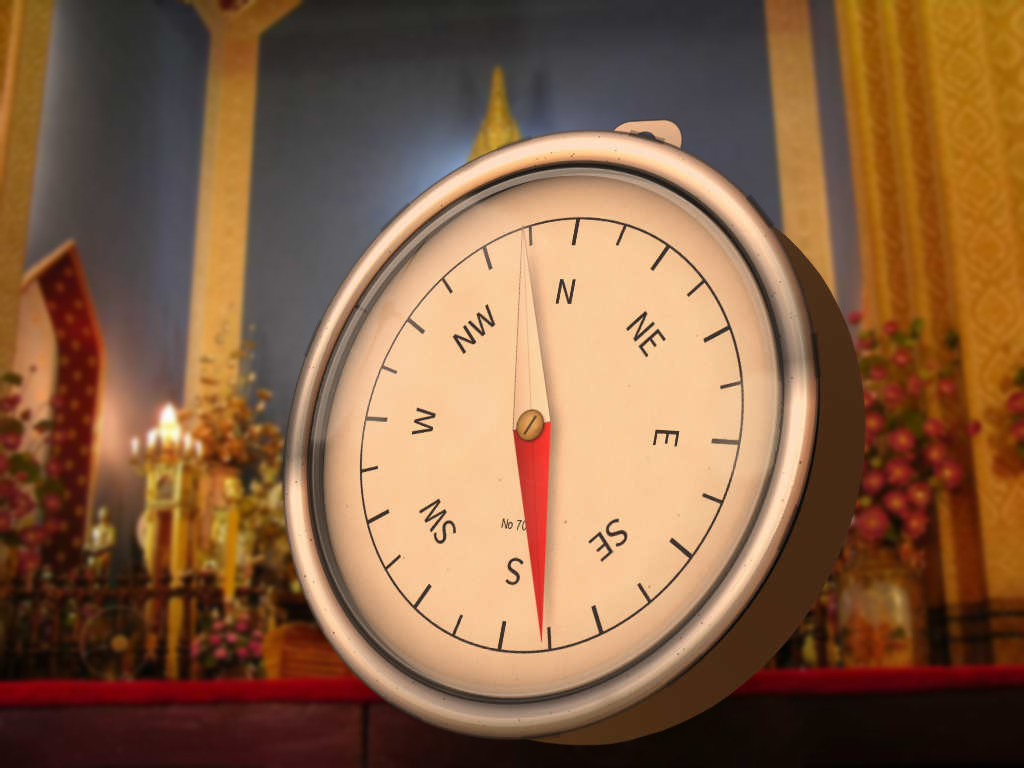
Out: 165; °
